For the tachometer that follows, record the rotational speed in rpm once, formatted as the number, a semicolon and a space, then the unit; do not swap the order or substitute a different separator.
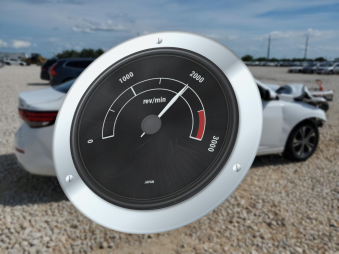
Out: 2000; rpm
